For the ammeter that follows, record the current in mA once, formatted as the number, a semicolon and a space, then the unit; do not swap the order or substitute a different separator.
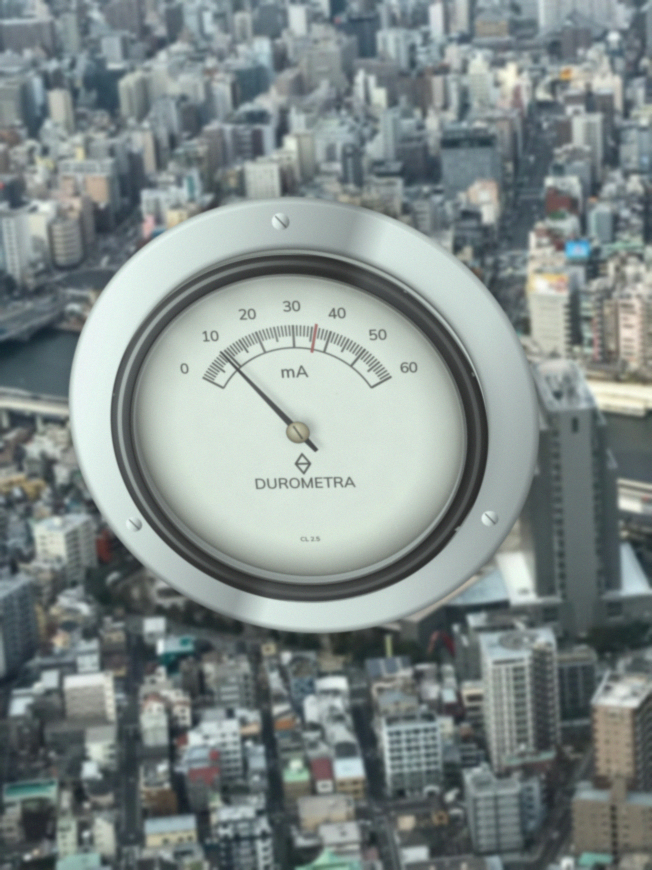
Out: 10; mA
